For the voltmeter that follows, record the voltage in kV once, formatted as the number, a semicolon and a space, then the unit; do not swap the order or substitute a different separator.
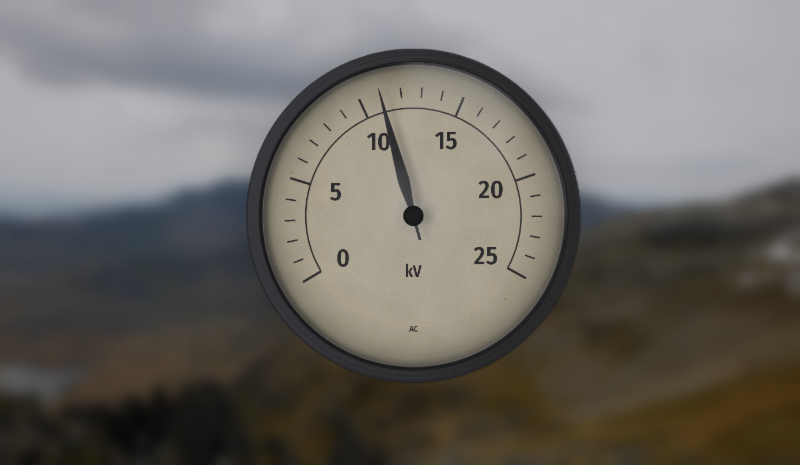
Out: 11; kV
